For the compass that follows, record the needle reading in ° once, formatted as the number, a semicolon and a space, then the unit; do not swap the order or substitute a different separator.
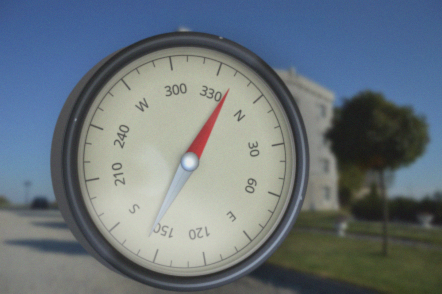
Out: 340; °
